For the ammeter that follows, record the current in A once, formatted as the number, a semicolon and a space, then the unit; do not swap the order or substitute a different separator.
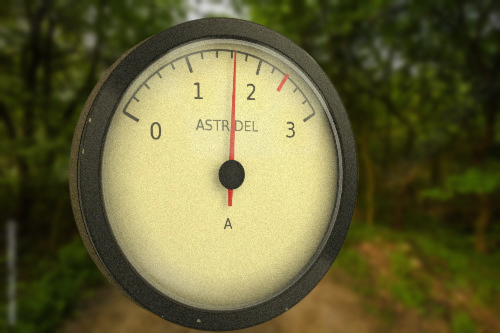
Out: 1.6; A
